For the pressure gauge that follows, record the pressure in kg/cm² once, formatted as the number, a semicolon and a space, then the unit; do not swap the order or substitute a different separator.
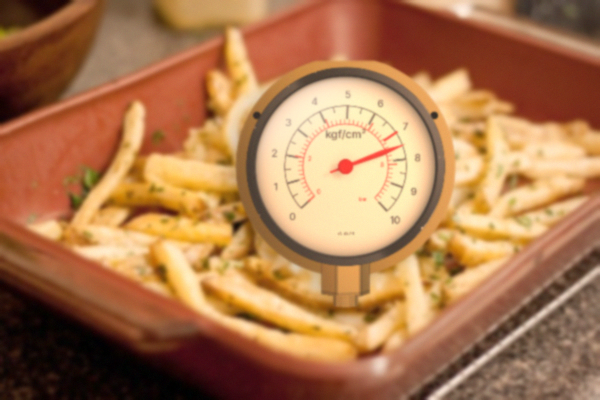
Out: 7.5; kg/cm²
